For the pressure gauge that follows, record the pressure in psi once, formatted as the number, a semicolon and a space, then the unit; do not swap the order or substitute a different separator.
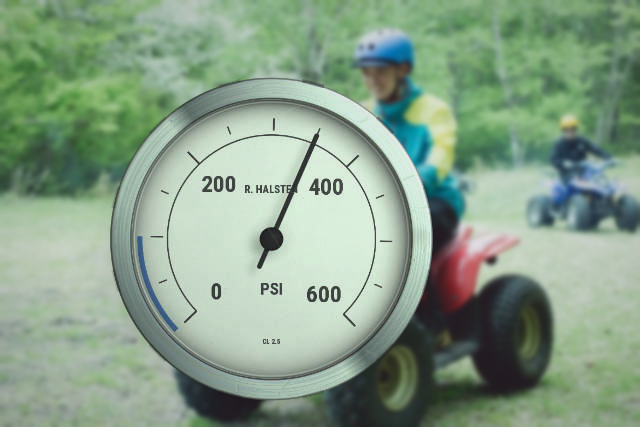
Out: 350; psi
